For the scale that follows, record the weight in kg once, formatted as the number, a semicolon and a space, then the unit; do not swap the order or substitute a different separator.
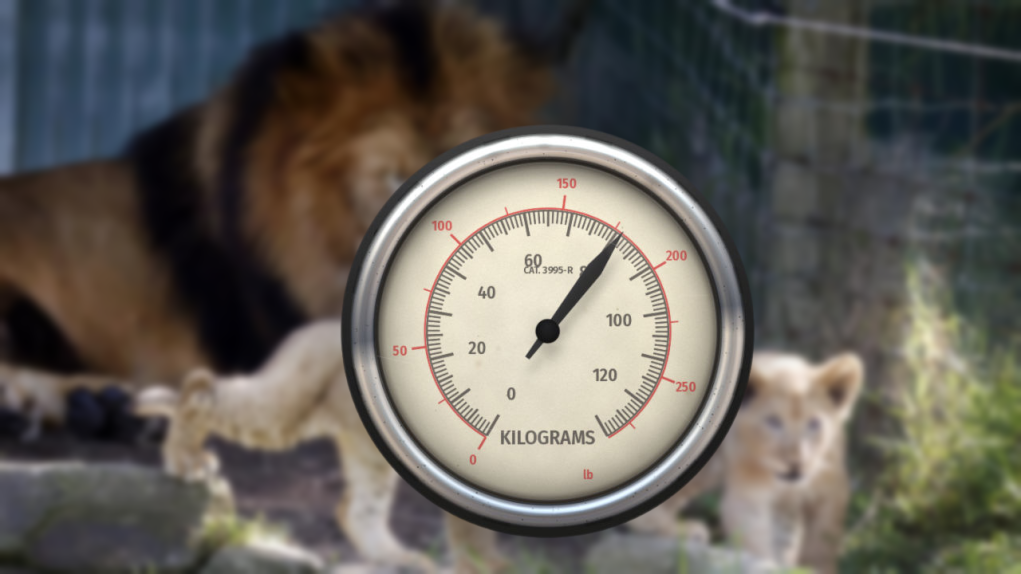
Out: 81; kg
